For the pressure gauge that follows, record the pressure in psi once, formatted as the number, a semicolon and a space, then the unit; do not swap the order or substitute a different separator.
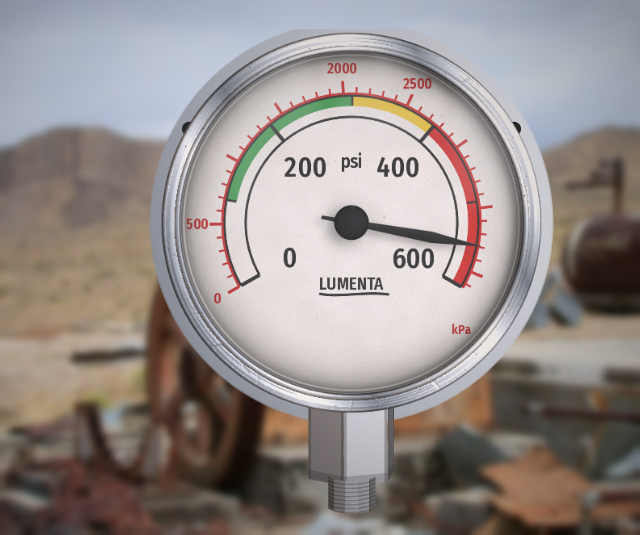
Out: 550; psi
